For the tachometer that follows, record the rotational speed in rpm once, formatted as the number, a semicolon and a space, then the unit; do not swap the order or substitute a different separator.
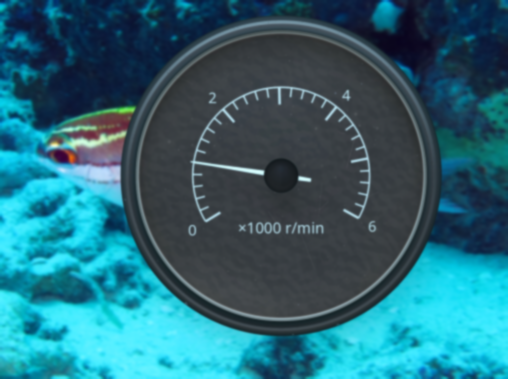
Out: 1000; rpm
